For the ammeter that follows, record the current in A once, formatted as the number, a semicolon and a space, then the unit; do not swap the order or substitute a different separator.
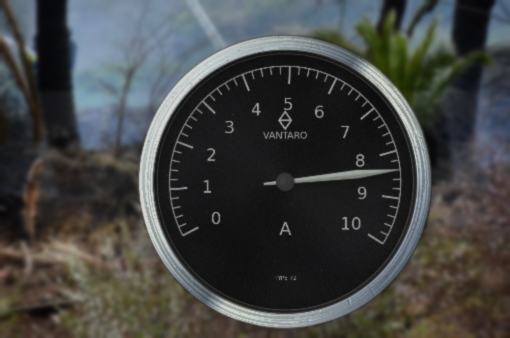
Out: 8.4; A
